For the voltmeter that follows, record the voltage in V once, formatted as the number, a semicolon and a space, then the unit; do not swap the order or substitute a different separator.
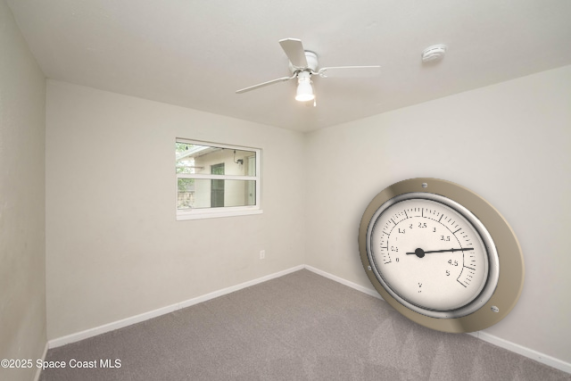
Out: 4; V
